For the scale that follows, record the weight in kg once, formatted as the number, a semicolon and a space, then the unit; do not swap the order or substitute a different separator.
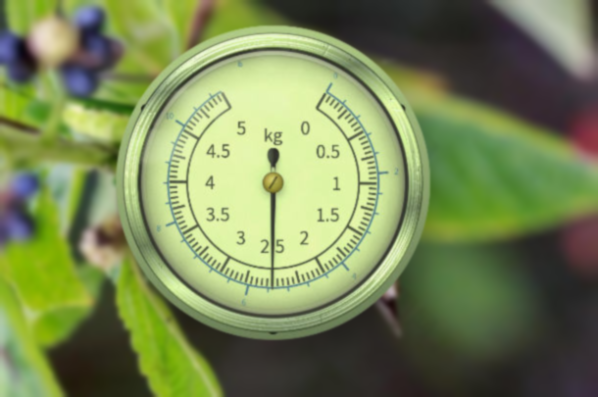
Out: 2.5; kg
